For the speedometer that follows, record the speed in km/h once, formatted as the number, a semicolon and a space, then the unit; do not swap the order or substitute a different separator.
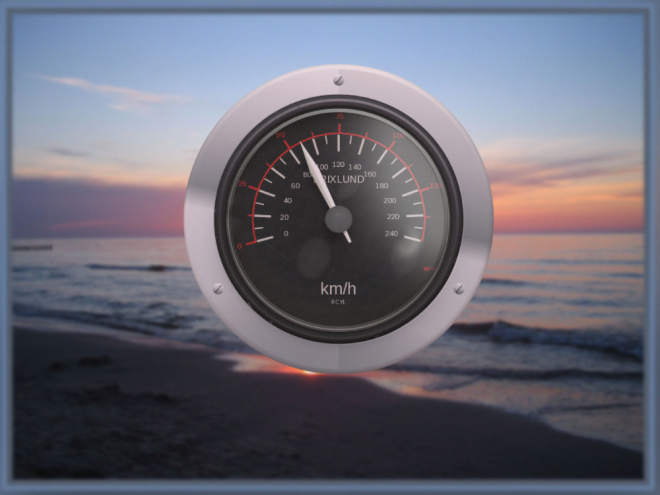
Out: 90; km/h
